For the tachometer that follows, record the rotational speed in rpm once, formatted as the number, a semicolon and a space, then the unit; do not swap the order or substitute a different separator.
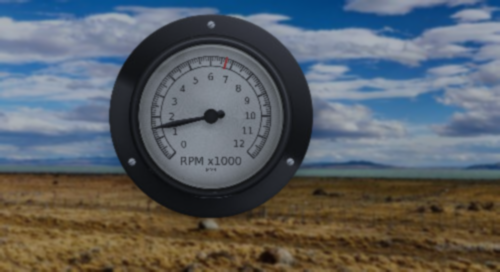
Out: 1500; rpm
